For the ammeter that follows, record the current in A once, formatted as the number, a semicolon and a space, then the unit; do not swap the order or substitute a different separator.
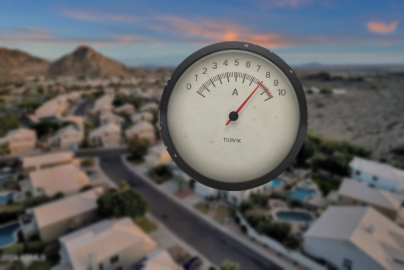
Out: 8; A
